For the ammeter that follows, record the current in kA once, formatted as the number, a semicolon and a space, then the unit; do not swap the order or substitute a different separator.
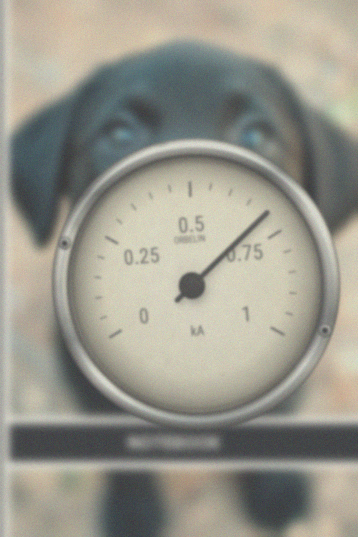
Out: 0.7; kA
